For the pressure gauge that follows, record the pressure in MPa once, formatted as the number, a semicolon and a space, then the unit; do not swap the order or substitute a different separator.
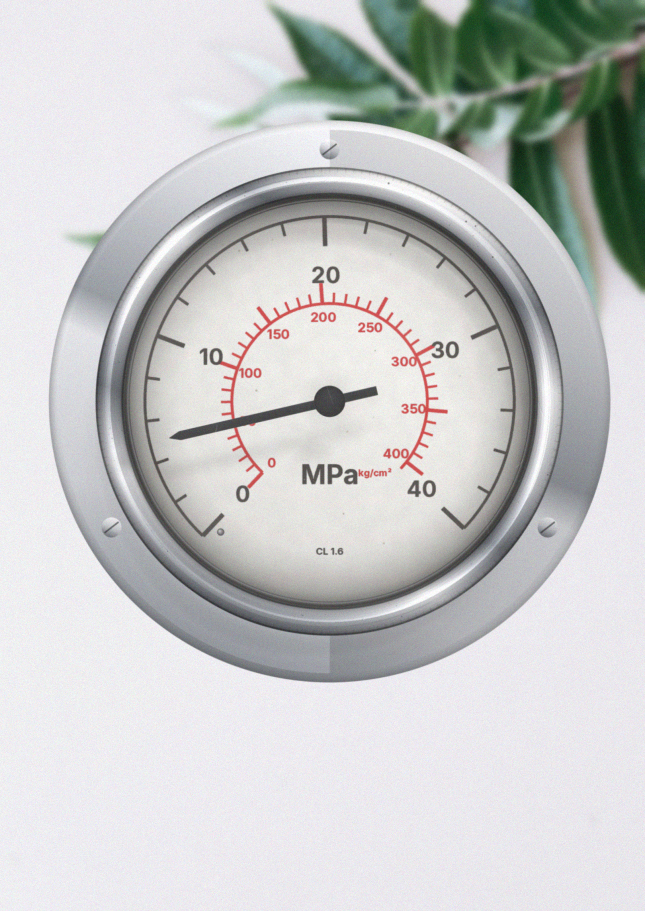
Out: 5; MPa
